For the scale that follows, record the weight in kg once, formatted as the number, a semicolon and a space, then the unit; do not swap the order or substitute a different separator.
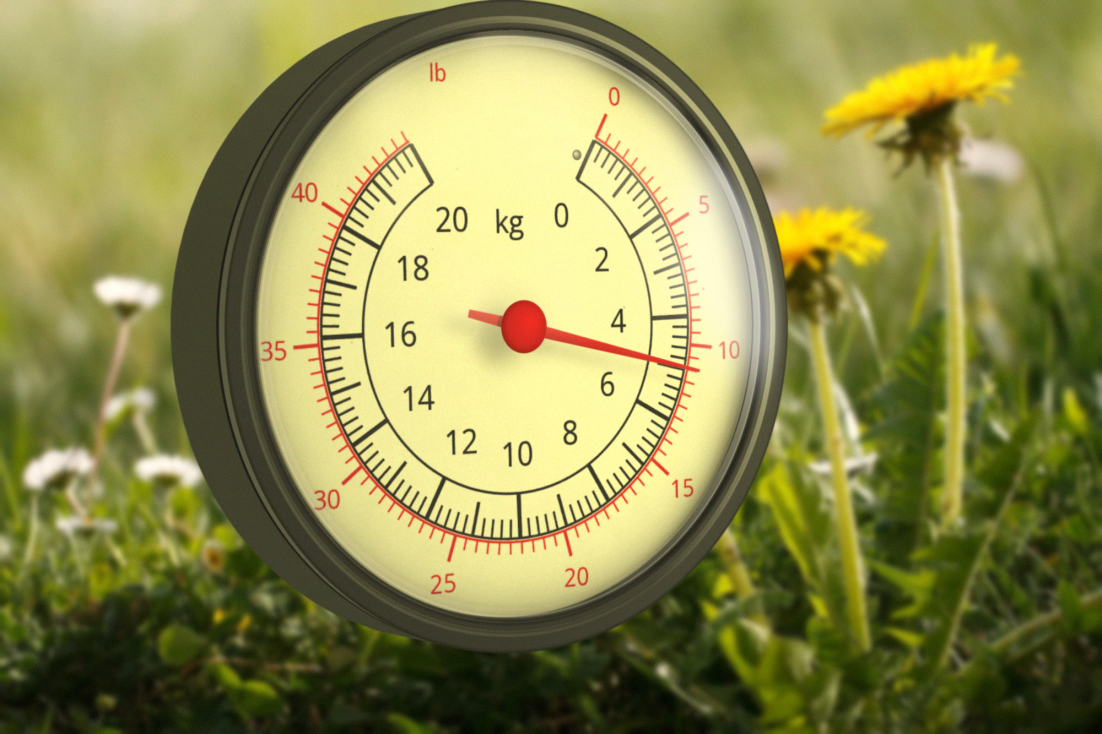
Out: 5; kg
